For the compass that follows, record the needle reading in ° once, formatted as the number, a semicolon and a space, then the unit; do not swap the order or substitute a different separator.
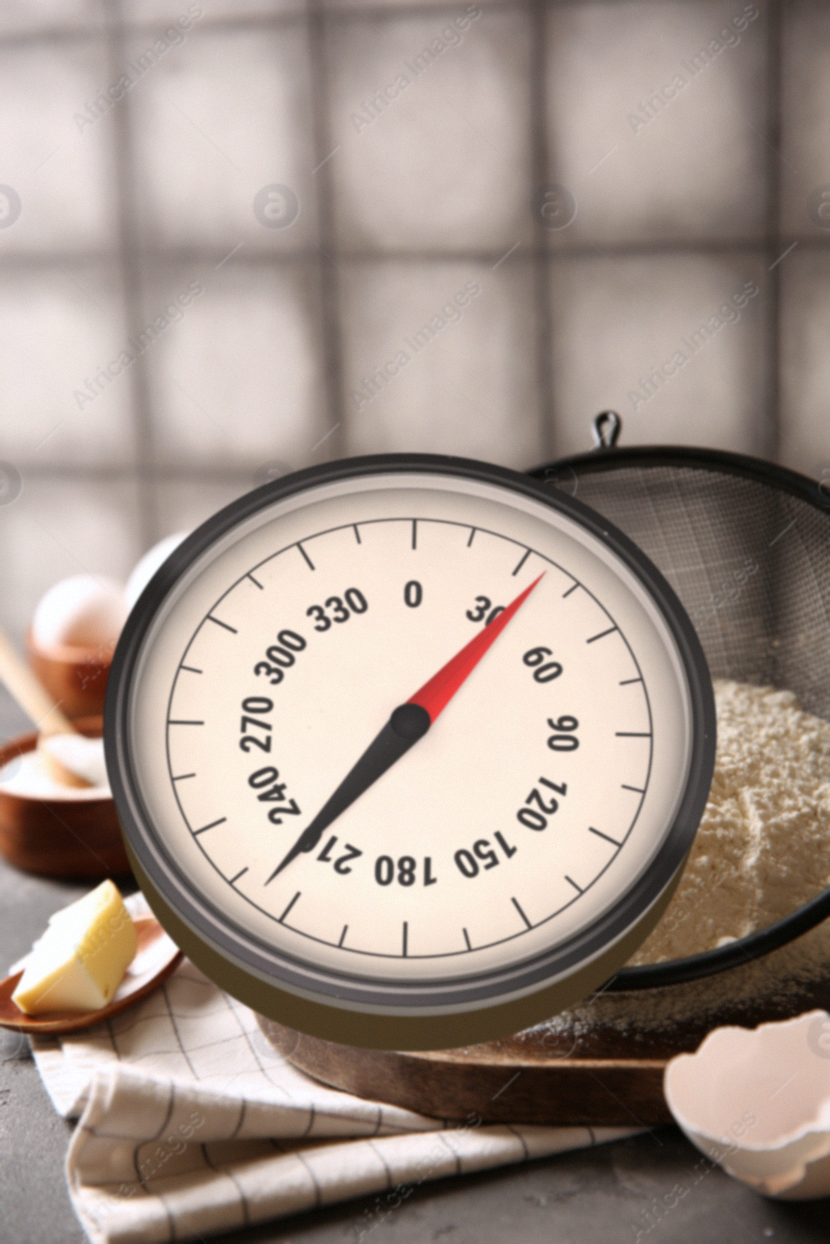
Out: 37.5; °
